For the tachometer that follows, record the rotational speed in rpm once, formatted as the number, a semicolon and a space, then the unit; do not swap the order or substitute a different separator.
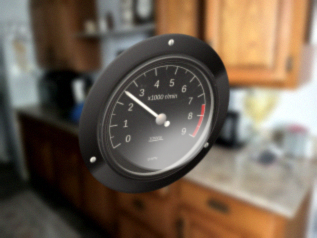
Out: 2500; rpm
